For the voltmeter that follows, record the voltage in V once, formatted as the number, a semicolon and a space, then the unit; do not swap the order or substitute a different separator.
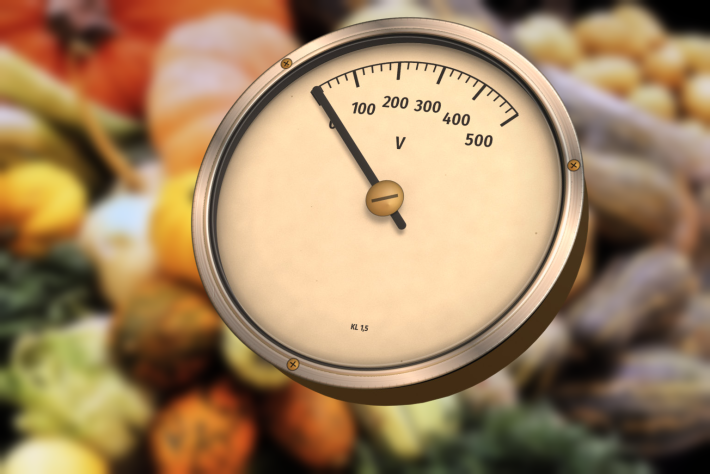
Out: 10; V
